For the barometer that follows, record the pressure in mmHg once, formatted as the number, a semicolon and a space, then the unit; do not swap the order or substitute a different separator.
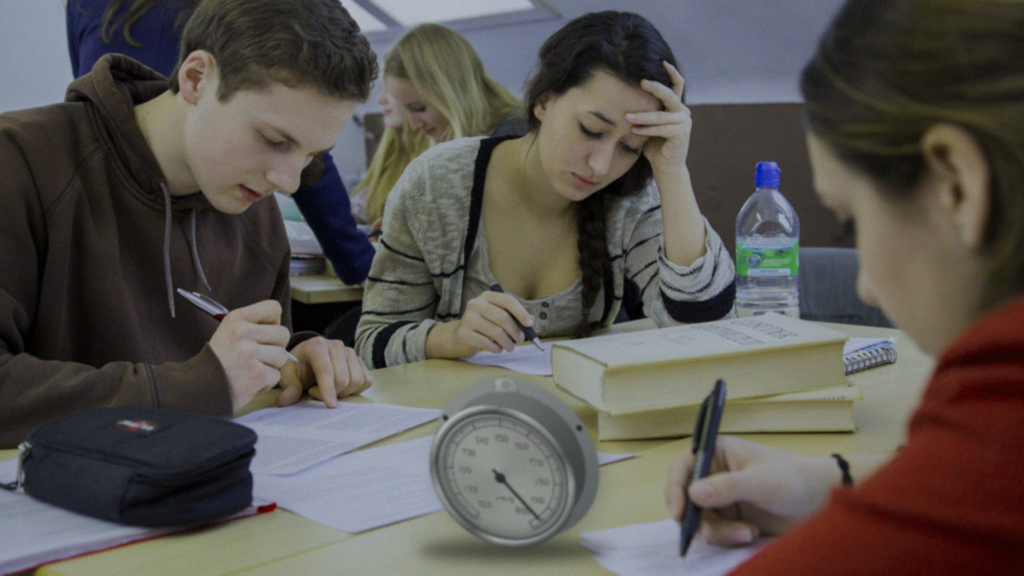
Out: 795; mmHg
